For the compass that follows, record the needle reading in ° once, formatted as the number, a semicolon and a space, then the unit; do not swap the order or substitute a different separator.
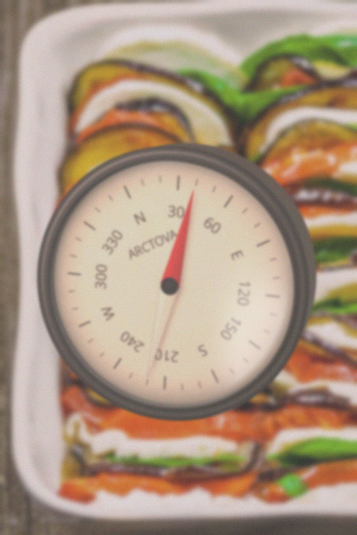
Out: 40; °
